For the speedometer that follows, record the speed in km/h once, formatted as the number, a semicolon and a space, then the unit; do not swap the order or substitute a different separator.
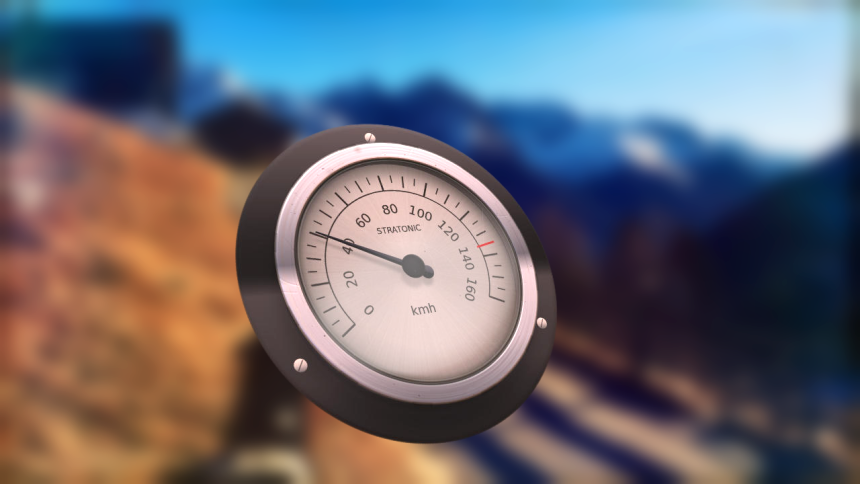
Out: 40; km/h
